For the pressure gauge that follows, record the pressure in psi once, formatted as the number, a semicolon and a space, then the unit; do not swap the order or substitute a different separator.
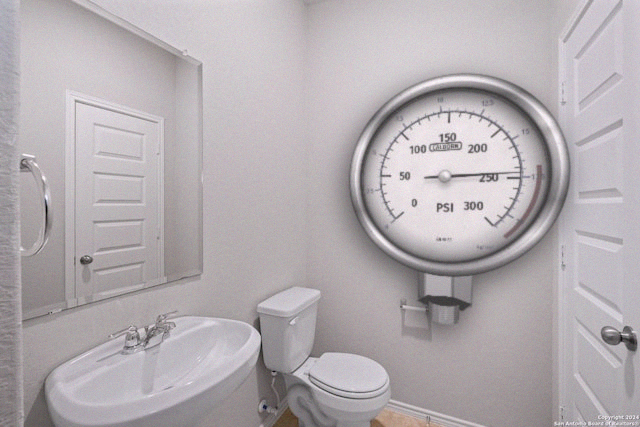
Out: 245; psi
